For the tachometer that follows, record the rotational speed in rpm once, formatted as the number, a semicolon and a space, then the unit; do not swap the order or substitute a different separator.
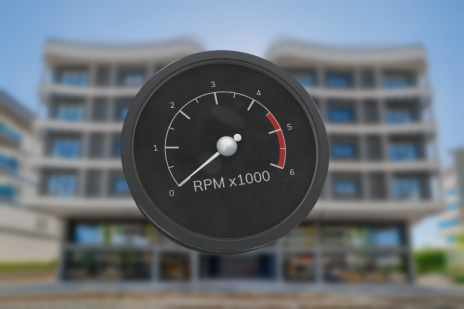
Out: 0; rpm
